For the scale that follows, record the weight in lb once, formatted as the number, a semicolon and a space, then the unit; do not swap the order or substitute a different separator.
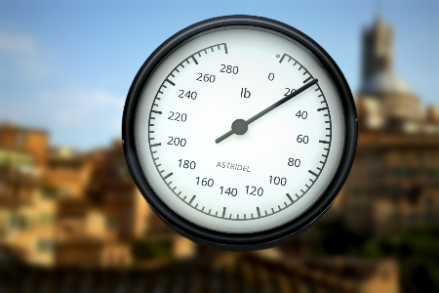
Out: 24; lb
